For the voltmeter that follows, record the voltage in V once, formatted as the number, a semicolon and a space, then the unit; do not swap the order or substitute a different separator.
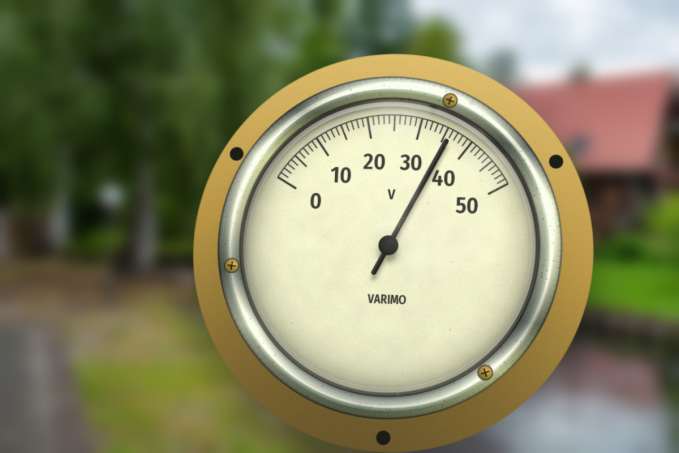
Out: 36; V
